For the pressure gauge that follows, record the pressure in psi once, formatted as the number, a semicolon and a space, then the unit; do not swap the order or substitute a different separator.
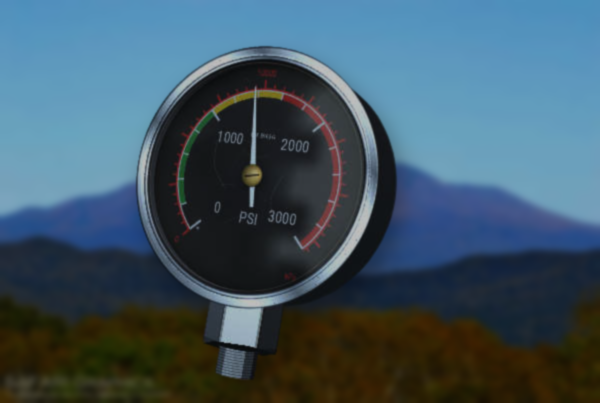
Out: 1400; psi
